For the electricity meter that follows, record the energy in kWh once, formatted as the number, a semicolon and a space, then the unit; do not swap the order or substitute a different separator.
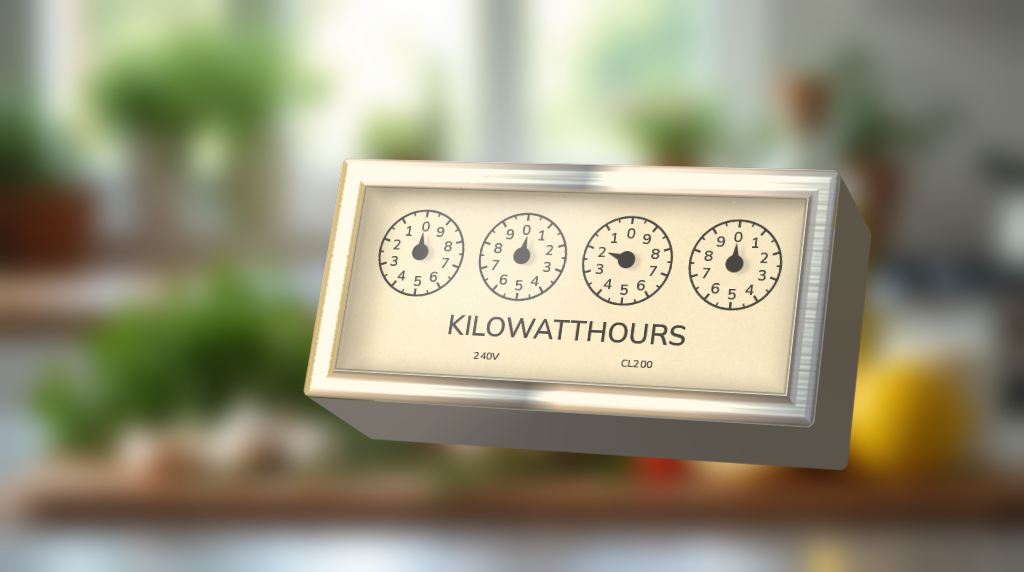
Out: 20; kWh
